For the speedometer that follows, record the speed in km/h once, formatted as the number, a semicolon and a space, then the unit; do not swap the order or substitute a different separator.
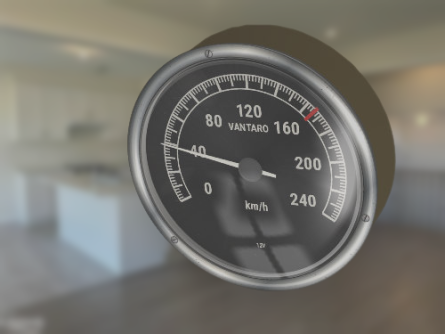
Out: 40; km/h
